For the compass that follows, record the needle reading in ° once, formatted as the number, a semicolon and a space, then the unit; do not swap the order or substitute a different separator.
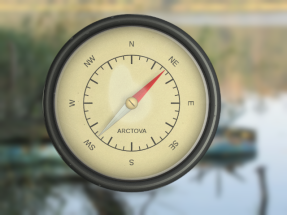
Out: 45; °
